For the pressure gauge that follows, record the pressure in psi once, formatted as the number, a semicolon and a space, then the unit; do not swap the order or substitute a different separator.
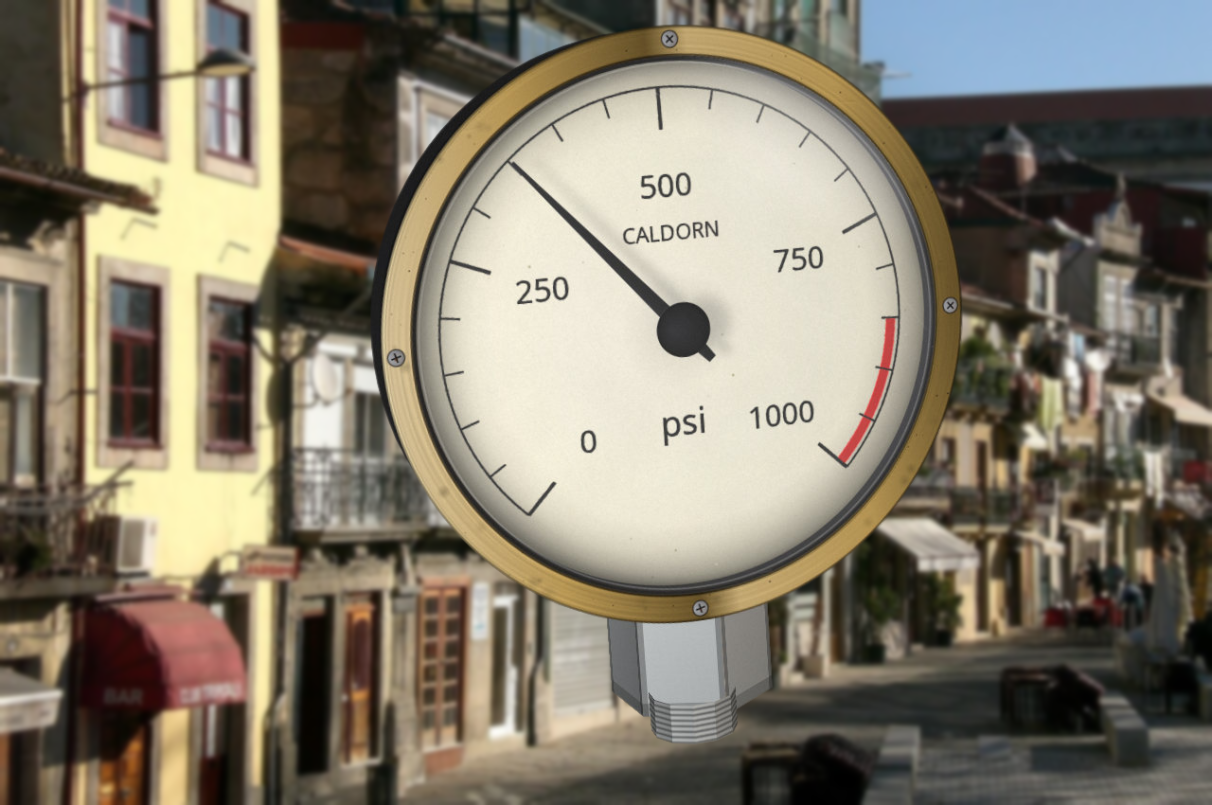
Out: 350; psi
